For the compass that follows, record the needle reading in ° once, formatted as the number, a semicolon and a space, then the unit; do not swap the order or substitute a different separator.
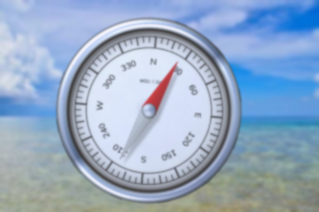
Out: 25; °
